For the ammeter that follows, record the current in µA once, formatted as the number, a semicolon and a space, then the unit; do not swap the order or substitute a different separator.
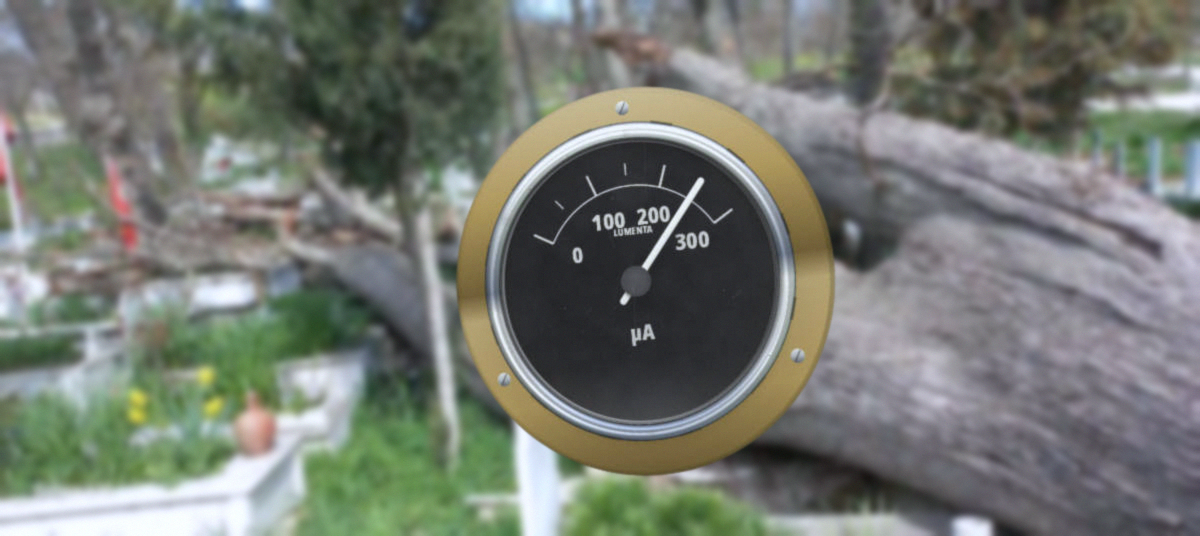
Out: 250; µA
